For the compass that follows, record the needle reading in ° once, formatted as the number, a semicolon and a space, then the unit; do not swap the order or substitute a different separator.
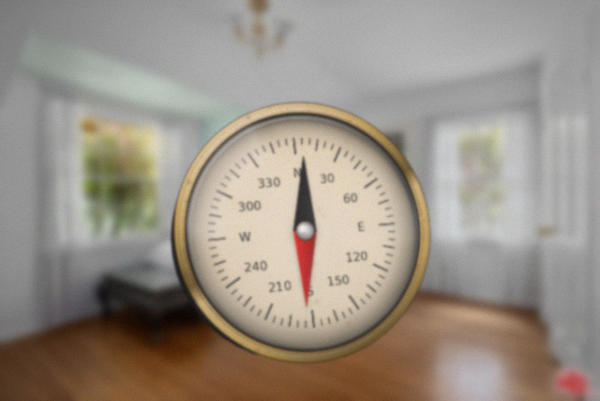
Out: 185; °
